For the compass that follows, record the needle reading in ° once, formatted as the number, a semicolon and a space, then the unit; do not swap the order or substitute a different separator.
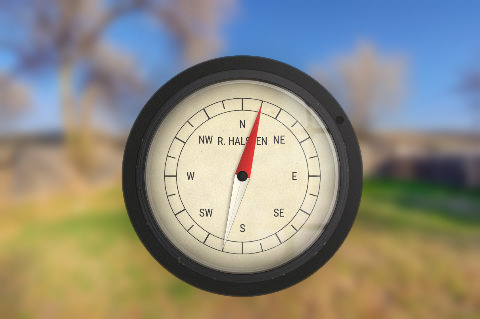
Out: 15; °
